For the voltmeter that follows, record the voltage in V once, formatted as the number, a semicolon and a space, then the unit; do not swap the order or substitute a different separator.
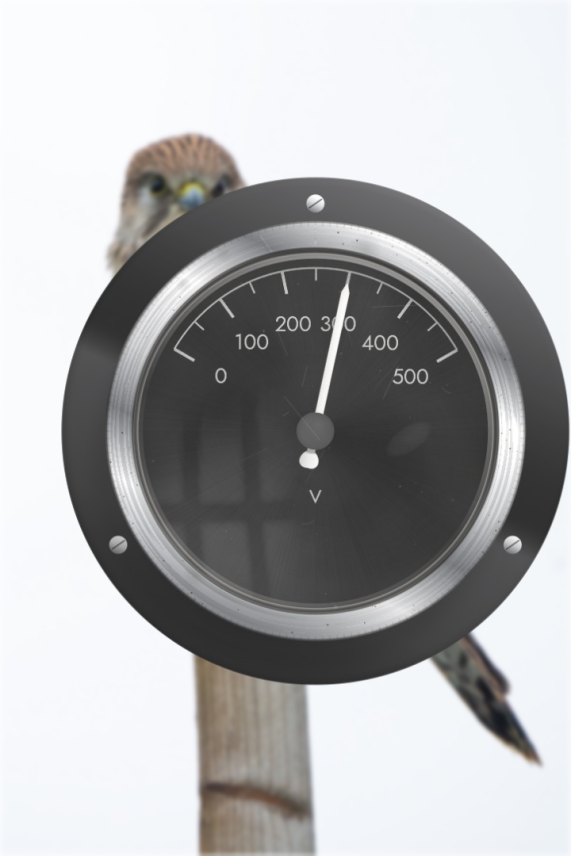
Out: 300; V
